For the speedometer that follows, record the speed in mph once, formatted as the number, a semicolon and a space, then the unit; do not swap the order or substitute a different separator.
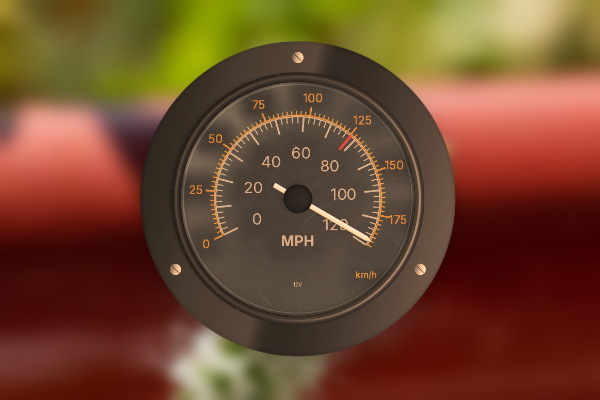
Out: 118; mph
